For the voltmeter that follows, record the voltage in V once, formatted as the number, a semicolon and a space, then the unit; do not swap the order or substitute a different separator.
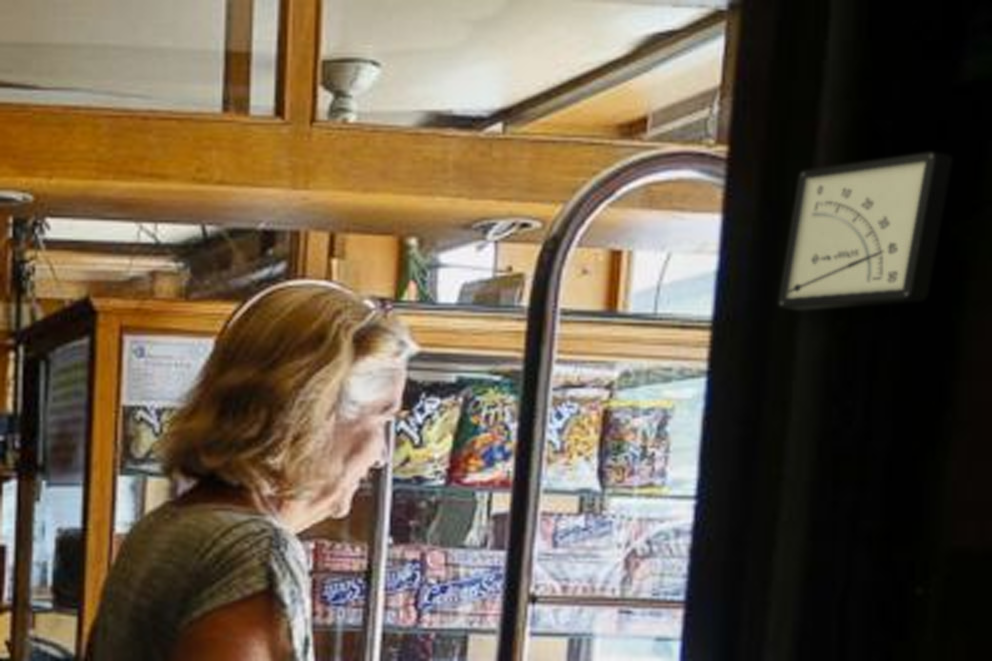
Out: 40; V
